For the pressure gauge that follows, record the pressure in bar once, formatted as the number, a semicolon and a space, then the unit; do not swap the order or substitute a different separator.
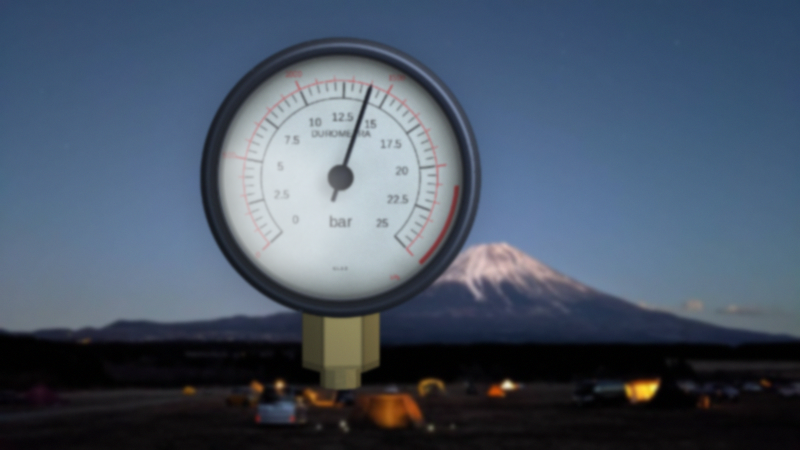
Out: 14; bar
